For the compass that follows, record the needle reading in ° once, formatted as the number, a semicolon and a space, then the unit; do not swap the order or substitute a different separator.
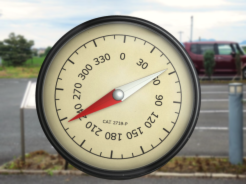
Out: 235; °
